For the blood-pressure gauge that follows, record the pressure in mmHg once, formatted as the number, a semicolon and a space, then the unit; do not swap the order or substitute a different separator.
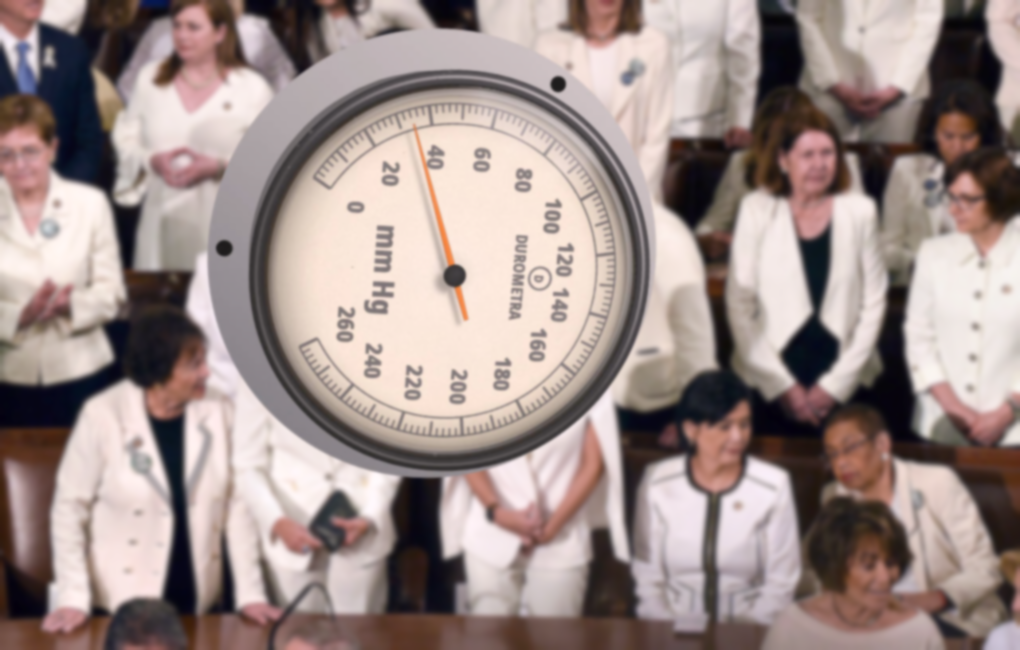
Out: 34; mmHg
